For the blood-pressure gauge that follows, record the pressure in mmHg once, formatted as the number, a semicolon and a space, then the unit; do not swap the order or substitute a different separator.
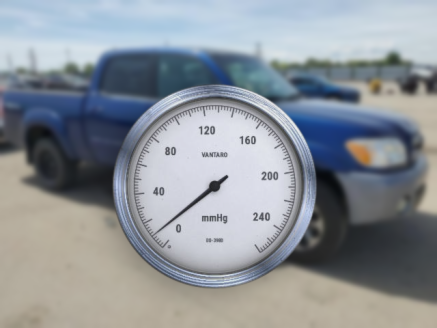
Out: 10; mmHg
